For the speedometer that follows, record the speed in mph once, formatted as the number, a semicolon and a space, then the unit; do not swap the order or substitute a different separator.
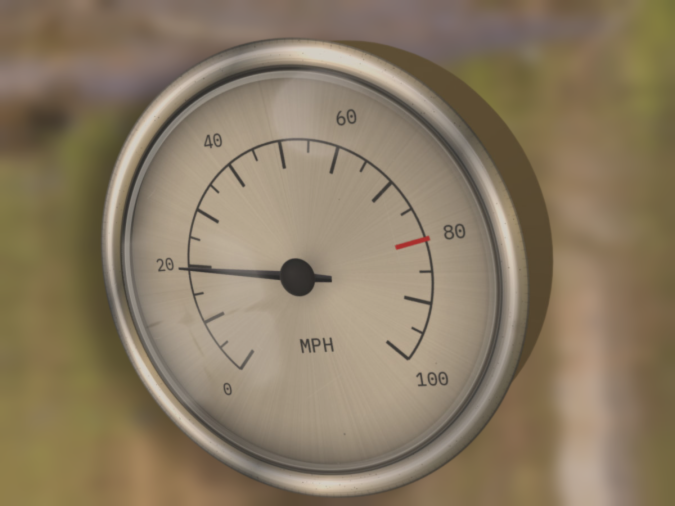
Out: 20; mph
